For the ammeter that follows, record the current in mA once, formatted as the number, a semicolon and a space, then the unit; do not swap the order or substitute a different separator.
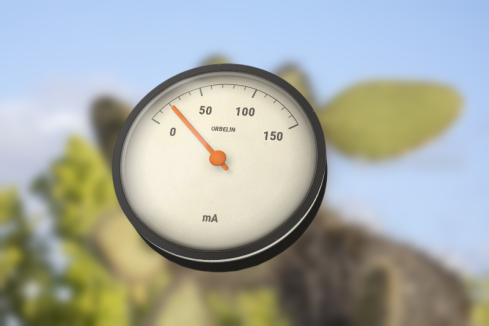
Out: 20; mA
